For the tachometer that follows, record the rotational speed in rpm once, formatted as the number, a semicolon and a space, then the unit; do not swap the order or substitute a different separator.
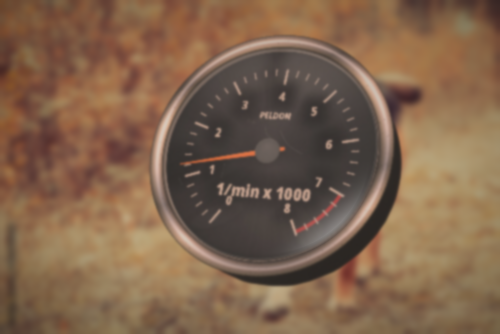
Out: 1200; rpm
